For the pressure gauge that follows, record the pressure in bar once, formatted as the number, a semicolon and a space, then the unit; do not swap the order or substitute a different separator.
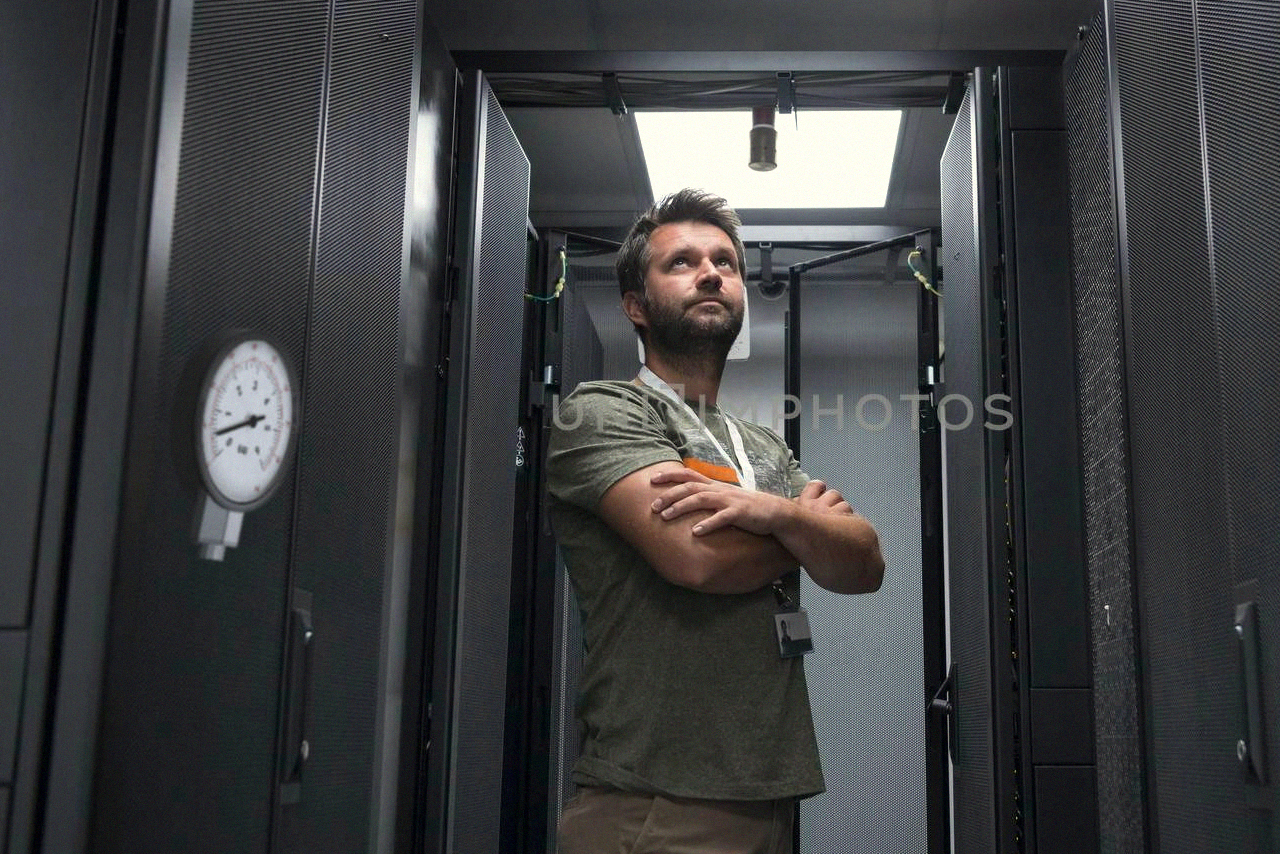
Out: 0.5; bar
